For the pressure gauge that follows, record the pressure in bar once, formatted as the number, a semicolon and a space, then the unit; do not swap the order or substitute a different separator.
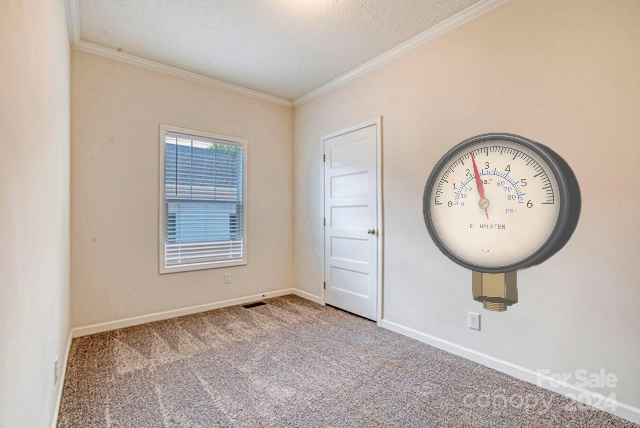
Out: 2.5; bar
